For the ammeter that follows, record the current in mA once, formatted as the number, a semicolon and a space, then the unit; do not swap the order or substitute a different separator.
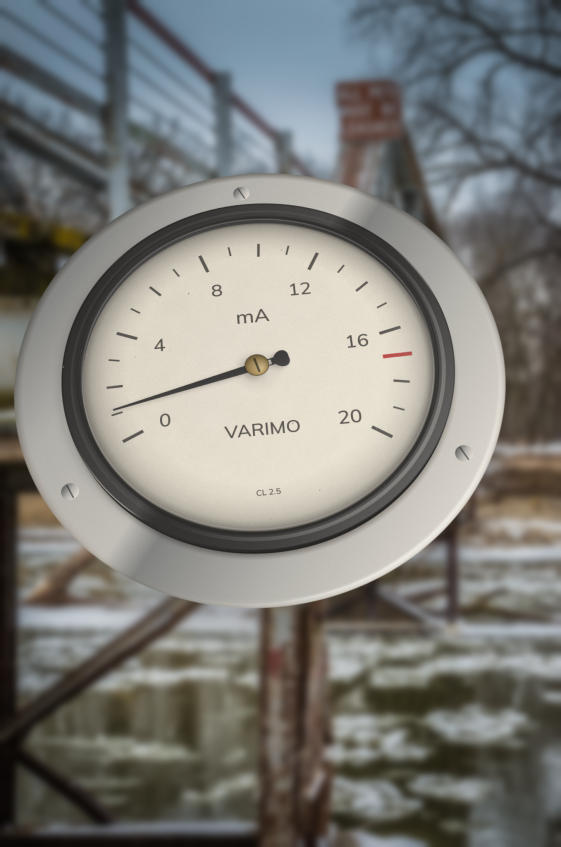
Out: 1; mA
